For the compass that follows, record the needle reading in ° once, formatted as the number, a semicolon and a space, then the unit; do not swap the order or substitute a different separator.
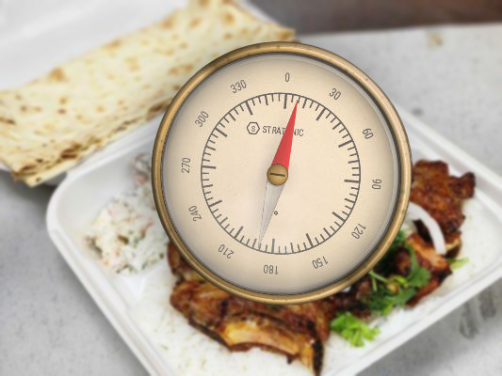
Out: 10; °
